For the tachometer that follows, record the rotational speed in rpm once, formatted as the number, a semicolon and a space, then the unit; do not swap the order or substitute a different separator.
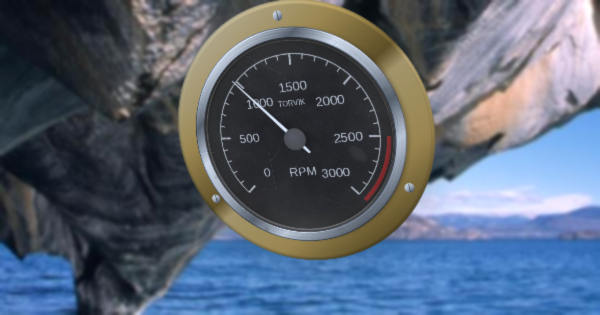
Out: 1000; rpm
